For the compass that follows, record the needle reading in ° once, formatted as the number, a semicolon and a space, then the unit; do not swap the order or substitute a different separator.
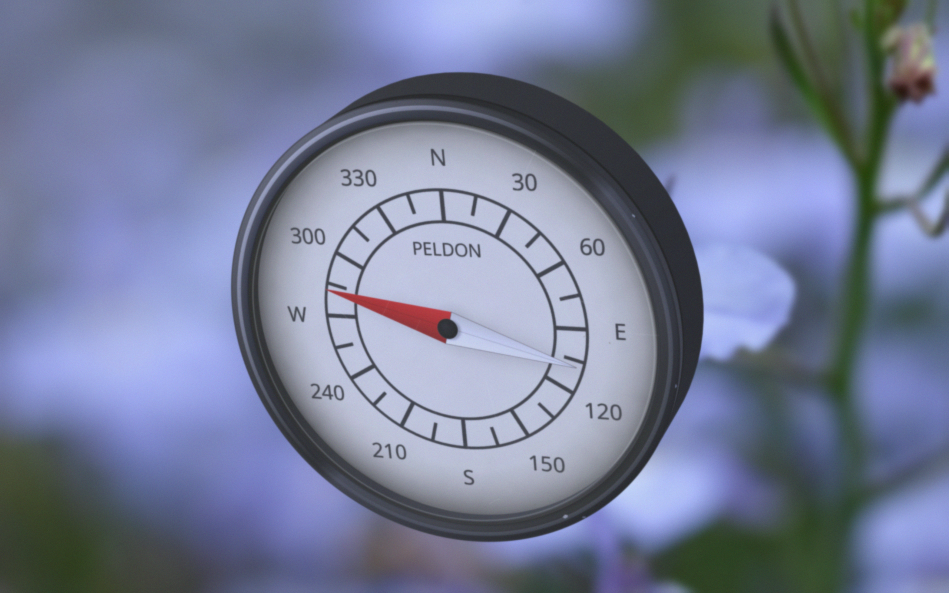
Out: 285; °
